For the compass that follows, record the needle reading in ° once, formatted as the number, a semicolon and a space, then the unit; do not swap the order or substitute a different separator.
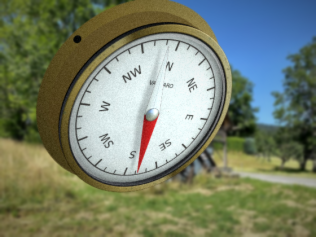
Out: 170; °
